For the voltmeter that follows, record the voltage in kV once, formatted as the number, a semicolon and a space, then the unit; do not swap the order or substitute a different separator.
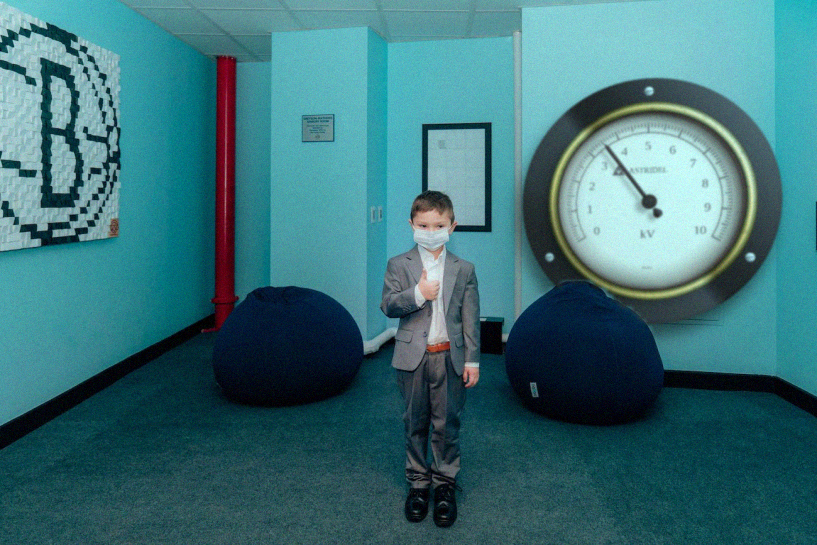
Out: 3.5; kV
